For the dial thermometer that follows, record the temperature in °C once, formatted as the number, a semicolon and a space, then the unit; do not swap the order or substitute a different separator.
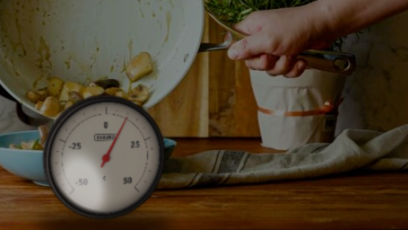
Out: 10; °C
